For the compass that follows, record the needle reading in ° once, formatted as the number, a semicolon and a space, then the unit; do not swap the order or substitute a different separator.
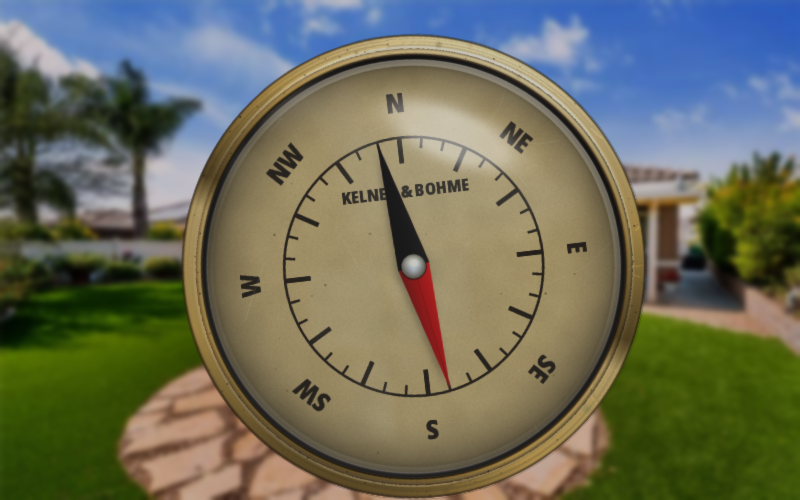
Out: 170; °
